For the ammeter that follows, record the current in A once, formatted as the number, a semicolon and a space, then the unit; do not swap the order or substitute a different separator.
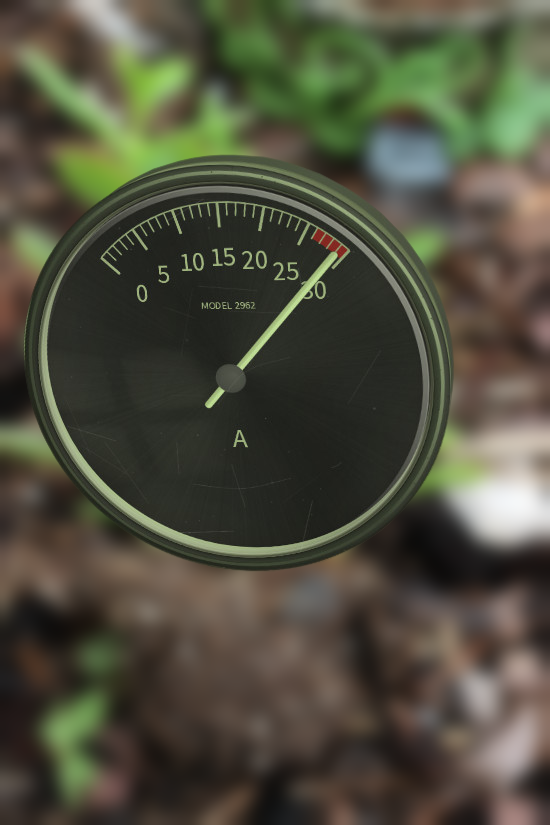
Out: 29; A
